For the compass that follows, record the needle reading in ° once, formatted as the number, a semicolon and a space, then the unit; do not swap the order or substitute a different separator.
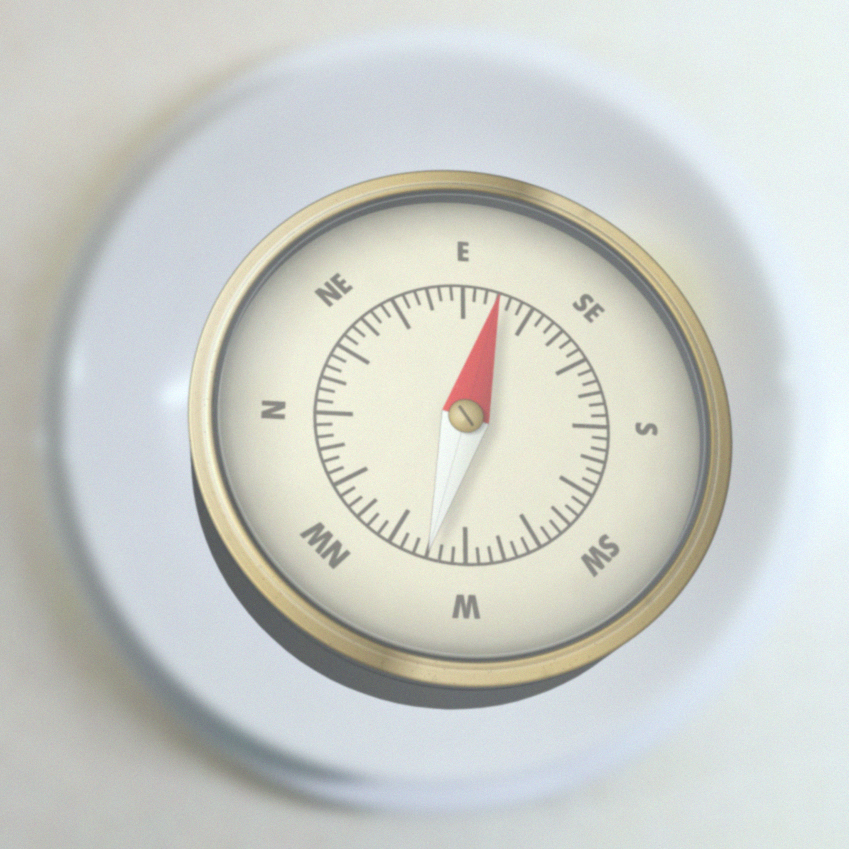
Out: 105; °
